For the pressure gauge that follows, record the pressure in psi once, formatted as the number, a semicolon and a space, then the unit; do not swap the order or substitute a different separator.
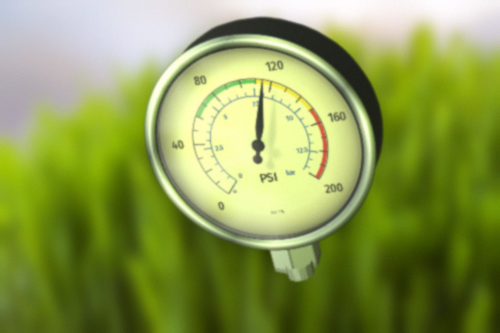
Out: 115; psi
